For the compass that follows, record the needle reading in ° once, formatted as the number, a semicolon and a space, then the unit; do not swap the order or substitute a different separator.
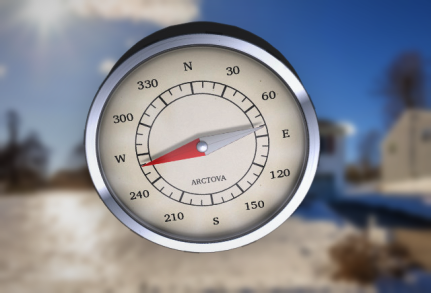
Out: 260; °
